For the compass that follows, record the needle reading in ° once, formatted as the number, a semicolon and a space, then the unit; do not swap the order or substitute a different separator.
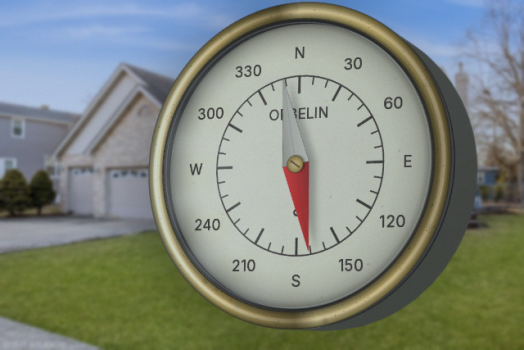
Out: 170; °
